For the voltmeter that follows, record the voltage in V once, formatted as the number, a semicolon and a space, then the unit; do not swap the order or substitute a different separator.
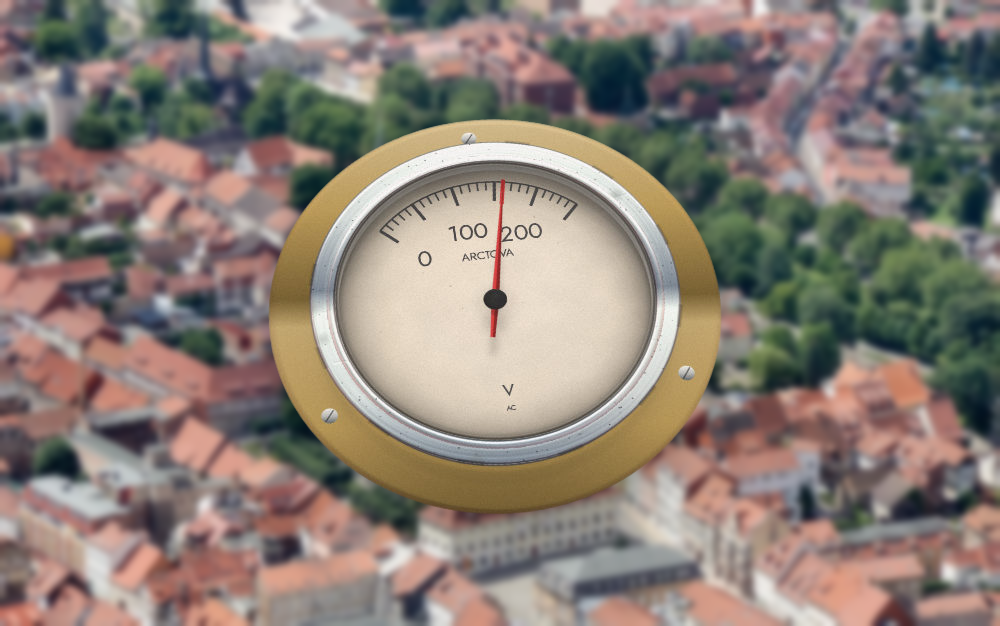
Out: 160; V
